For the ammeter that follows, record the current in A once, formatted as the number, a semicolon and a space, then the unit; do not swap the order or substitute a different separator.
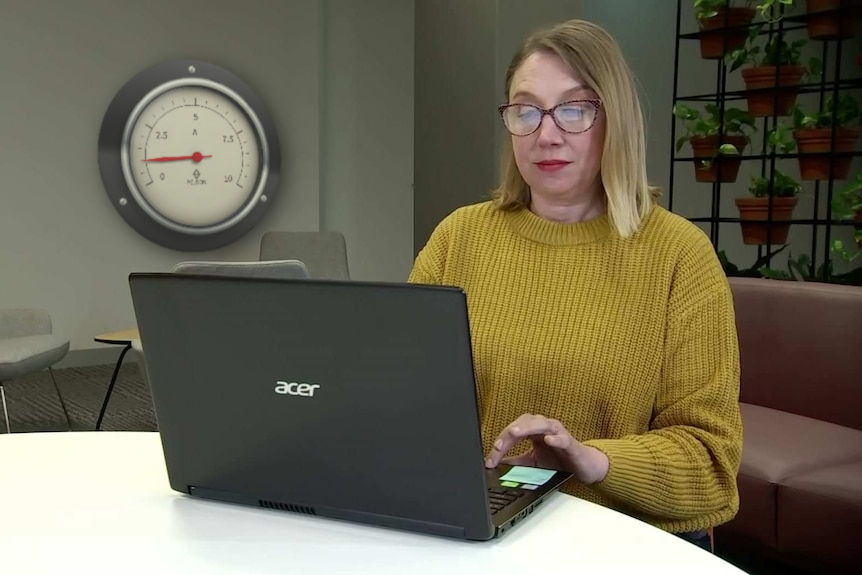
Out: 1; A
